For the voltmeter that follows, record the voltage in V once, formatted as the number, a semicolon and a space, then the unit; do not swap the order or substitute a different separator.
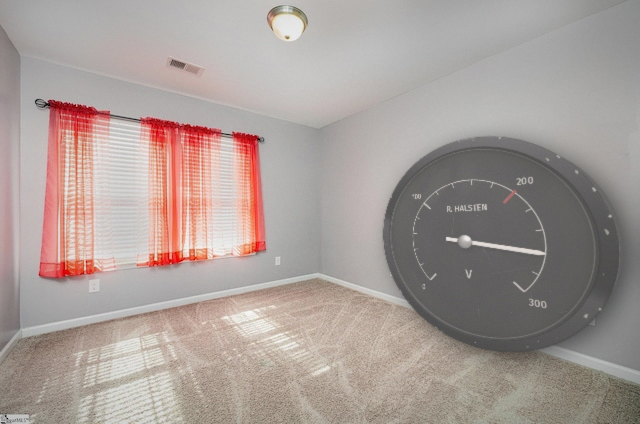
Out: 260; V
